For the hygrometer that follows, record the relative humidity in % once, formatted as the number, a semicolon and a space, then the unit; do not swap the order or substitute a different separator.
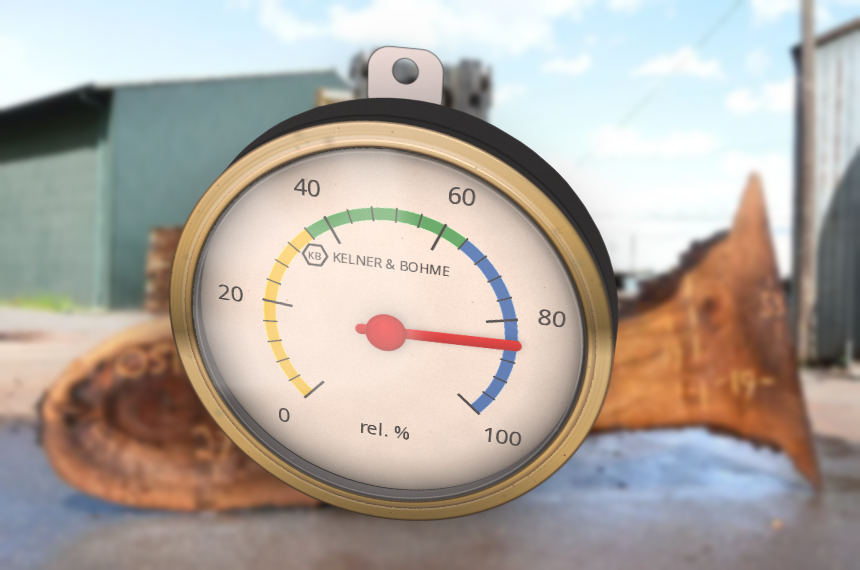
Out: 84; %
